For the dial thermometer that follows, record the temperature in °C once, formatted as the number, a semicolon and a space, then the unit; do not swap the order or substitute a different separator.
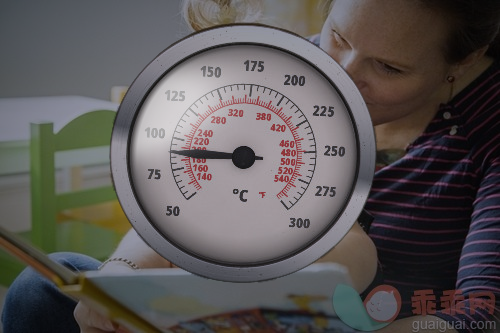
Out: 90; °C
